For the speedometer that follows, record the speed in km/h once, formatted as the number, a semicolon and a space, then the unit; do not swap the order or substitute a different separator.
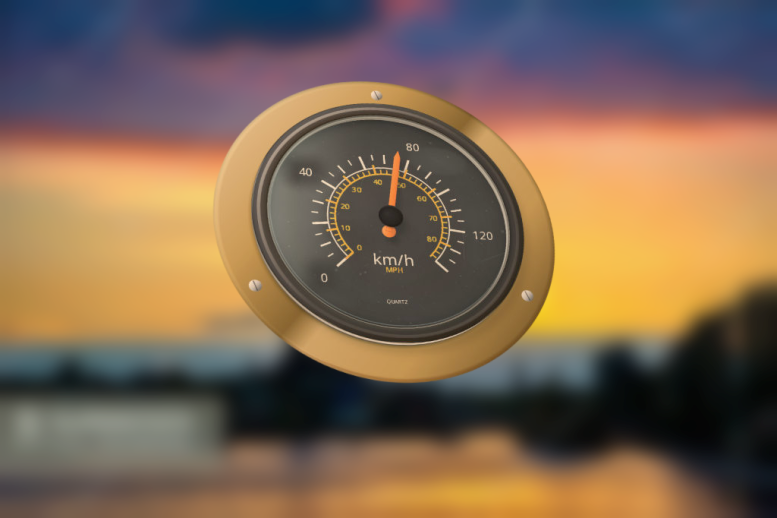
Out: 75; km/h
